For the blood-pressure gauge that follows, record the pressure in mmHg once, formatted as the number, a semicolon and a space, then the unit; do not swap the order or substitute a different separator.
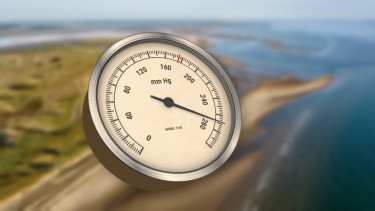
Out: 270; mmHg
